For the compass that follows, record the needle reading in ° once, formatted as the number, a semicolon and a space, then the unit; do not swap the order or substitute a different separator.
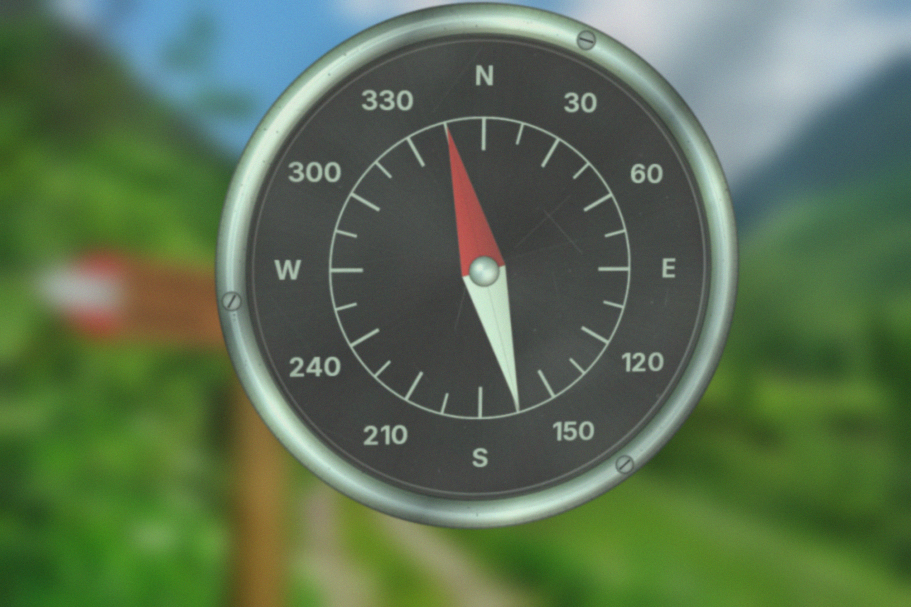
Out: 345; °
